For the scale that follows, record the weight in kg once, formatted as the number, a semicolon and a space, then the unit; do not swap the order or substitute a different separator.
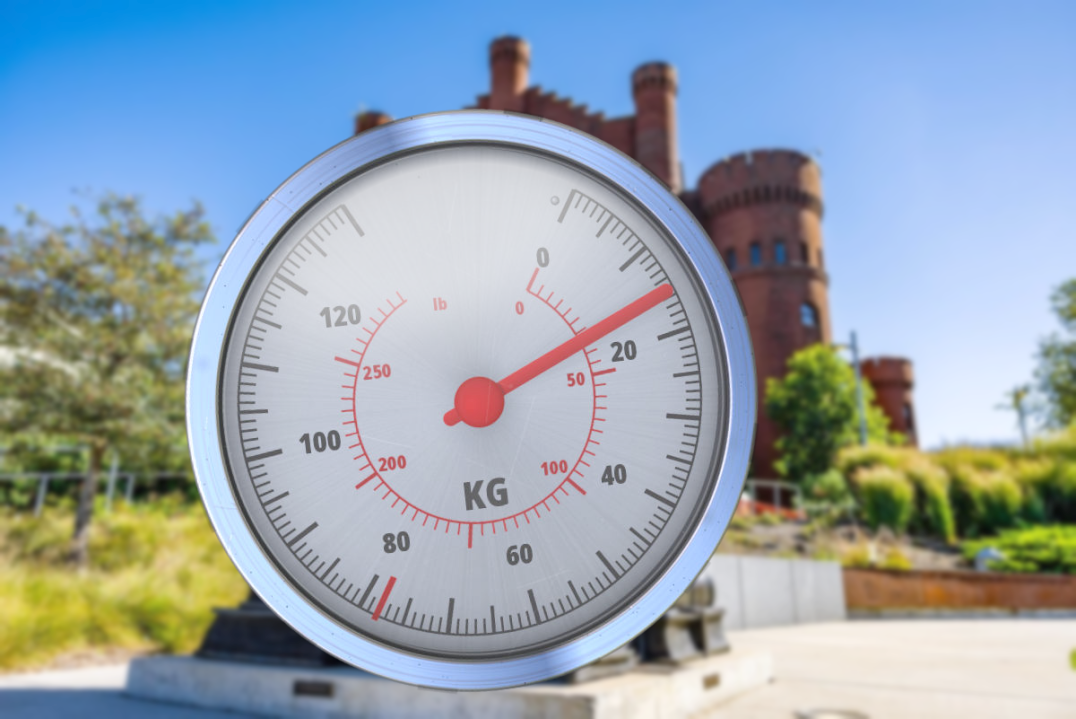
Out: 15; kg
